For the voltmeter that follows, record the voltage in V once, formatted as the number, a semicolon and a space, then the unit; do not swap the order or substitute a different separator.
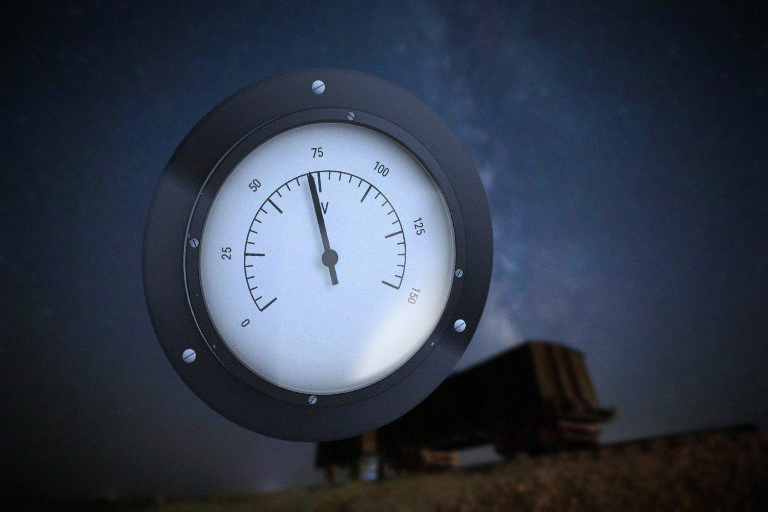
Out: 70; V
